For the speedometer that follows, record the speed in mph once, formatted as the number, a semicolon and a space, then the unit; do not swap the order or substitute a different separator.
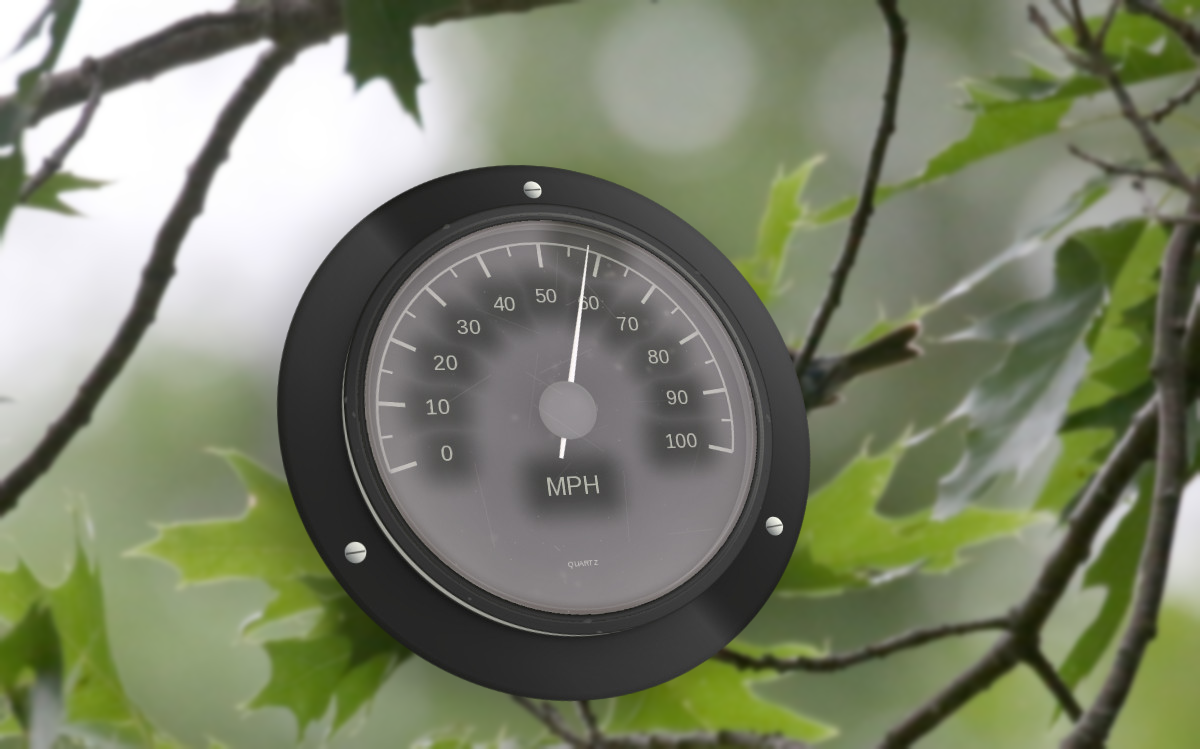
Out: 57.5; mph
